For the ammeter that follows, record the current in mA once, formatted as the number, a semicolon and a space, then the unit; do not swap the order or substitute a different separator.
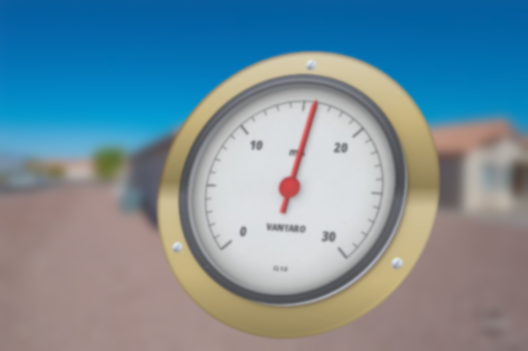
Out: 16; mA
